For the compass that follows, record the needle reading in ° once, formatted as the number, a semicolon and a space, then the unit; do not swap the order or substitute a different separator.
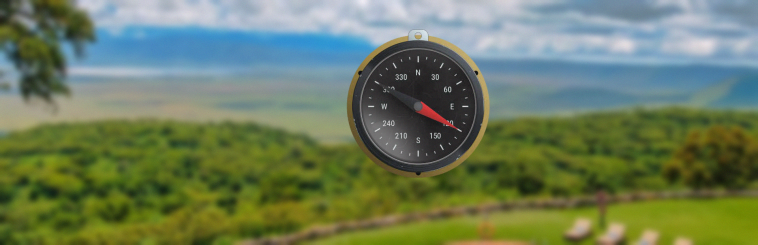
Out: 120; °
